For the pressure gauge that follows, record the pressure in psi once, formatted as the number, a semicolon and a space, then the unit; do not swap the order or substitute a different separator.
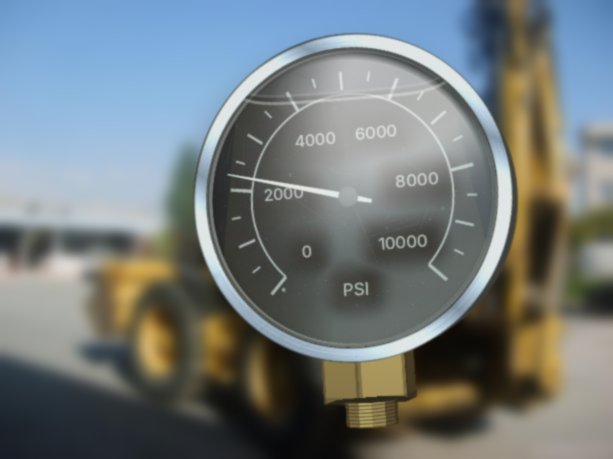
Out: 2250; psi
